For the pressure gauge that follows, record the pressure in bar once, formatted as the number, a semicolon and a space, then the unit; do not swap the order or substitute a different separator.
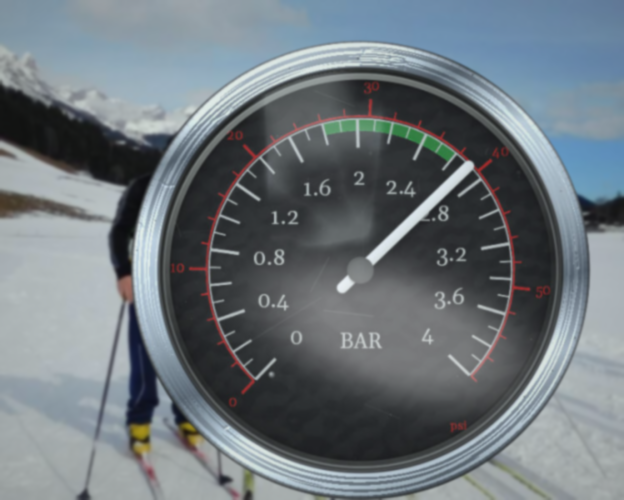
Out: 2.7; bar
